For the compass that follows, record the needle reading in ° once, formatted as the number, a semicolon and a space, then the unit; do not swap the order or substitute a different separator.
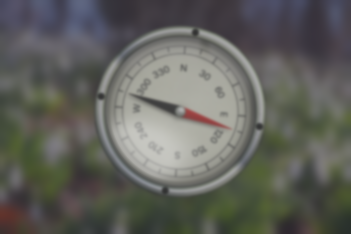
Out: 105; °
